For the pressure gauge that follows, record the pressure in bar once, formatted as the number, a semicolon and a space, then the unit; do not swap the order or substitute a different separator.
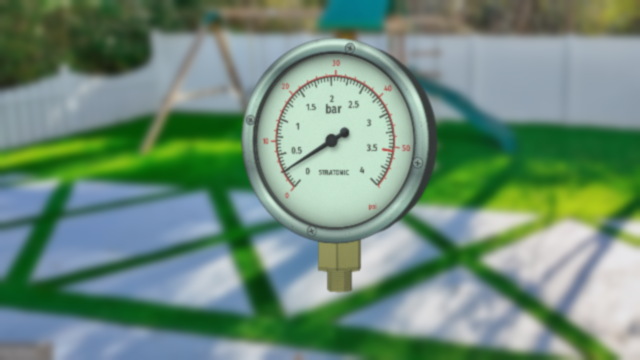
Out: 0.25; bar
